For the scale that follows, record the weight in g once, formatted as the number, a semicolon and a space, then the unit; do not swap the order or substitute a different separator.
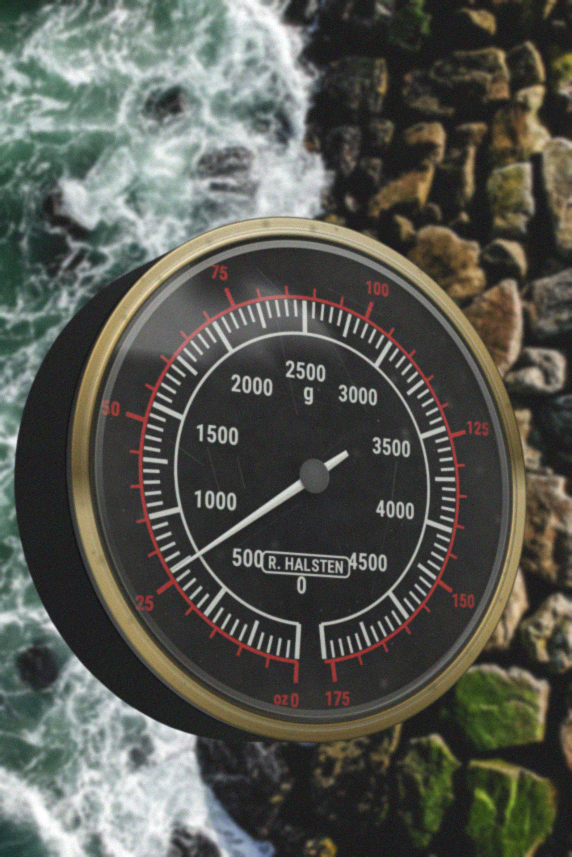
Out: 750; g
